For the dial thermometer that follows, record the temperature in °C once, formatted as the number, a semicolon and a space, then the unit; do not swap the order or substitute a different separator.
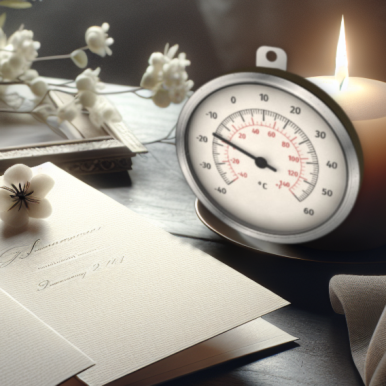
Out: -15; °C
